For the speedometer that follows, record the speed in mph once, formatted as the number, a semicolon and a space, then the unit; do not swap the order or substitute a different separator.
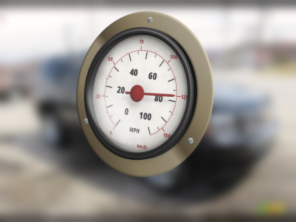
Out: 77.5; mph
